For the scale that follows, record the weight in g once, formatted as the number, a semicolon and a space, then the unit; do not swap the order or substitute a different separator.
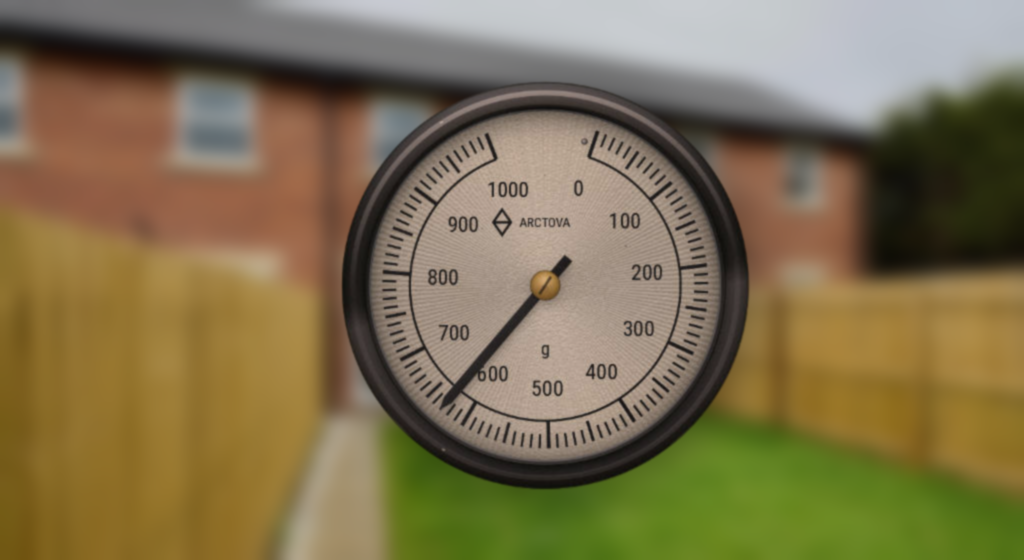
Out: 630; g
